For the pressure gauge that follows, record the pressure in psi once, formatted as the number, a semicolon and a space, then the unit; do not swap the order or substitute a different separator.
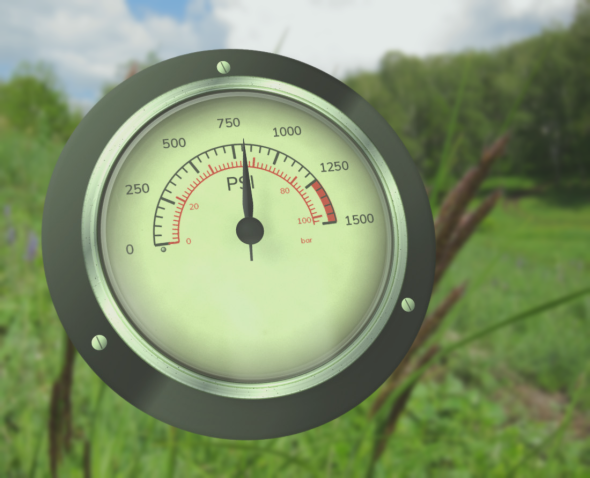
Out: 800; psi
